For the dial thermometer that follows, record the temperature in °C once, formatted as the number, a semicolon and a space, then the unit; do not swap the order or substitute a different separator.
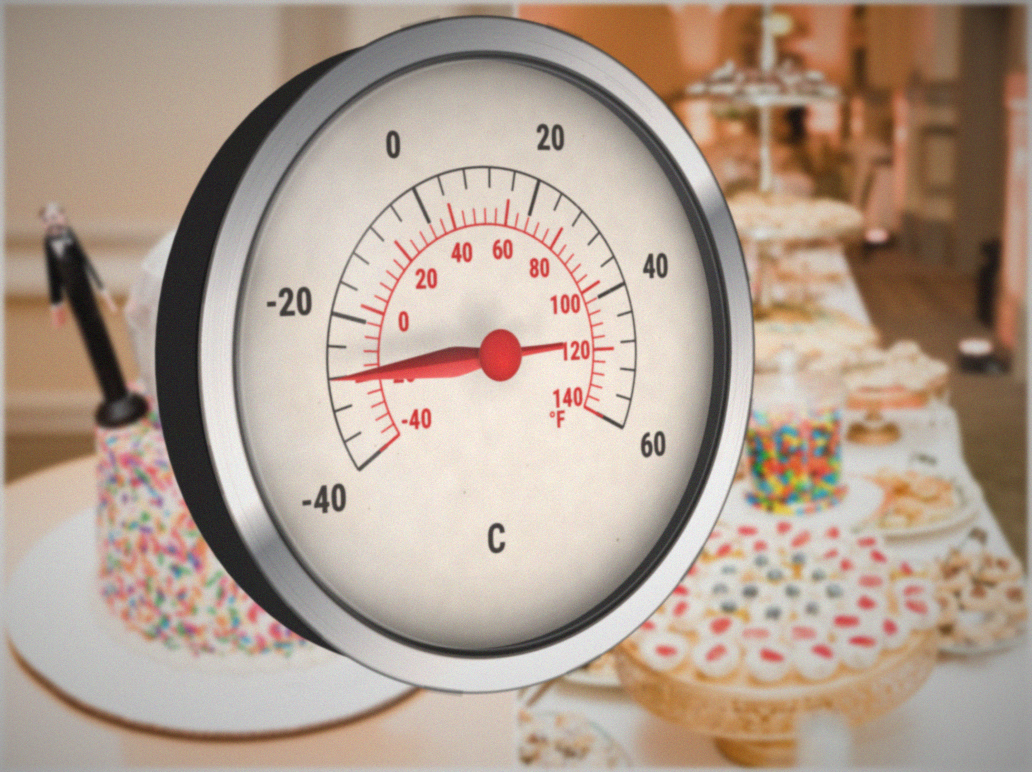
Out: -28; °C
